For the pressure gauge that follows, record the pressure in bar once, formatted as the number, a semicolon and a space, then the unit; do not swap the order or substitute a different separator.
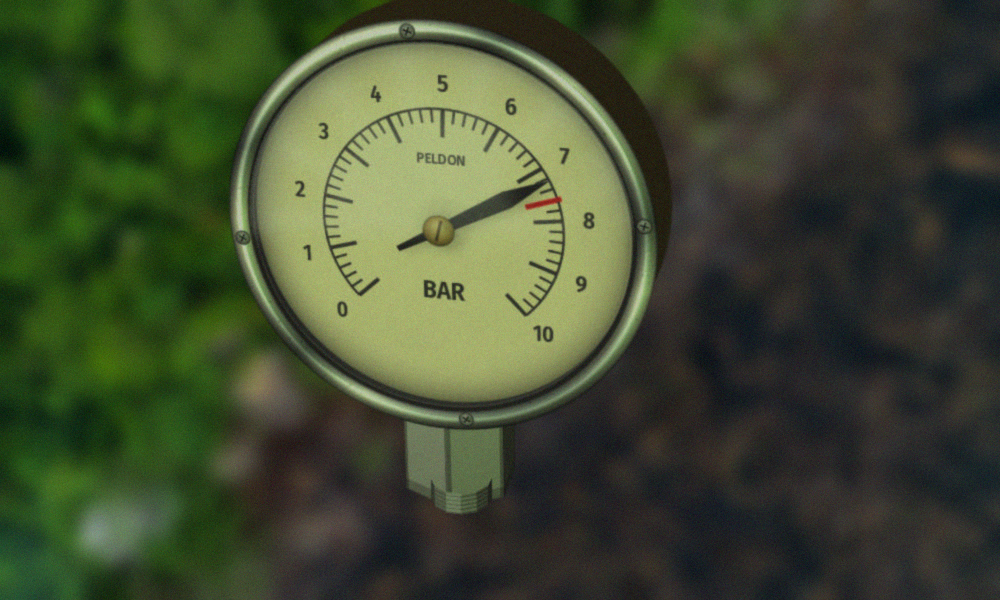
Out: 7.2; bar
